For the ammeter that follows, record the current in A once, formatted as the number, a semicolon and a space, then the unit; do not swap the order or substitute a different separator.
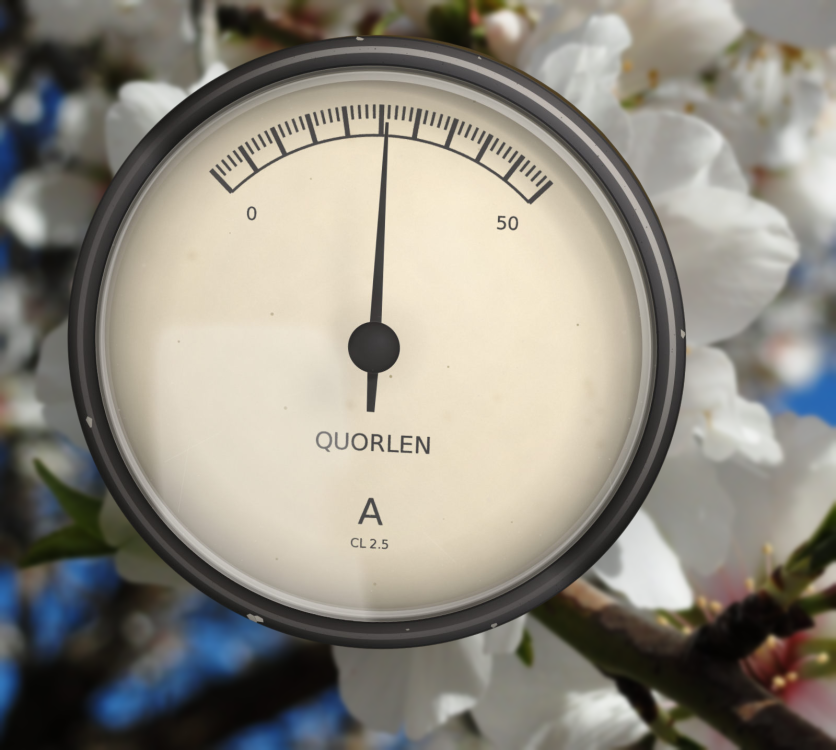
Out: 26; A
